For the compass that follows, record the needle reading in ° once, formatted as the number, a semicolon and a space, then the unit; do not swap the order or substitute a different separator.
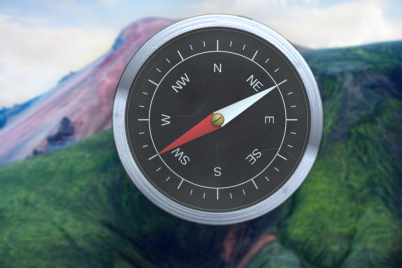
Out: 240; °
